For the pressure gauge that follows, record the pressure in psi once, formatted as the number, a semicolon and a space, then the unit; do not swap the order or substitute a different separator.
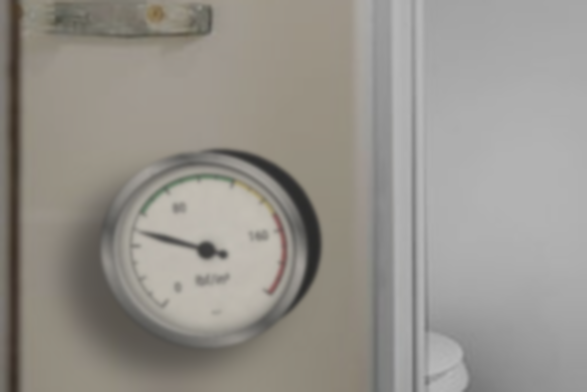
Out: 50; psi
